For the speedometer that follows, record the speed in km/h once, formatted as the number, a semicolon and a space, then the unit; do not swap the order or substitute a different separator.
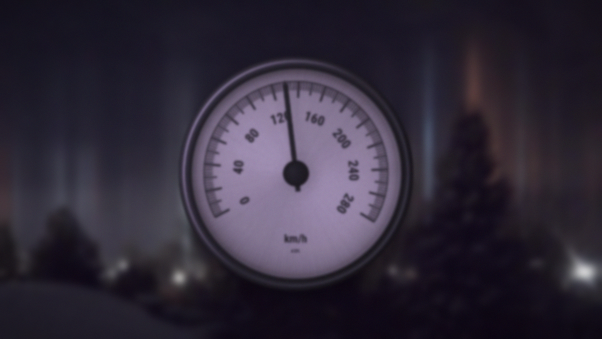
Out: 130; km/h
